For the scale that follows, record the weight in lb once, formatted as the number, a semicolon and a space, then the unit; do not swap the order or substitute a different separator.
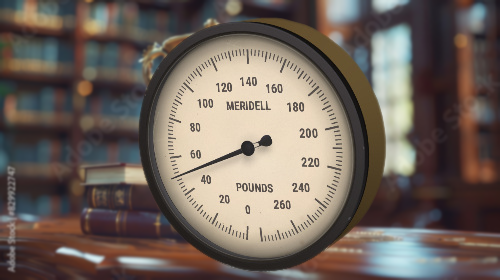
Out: 50; lb
